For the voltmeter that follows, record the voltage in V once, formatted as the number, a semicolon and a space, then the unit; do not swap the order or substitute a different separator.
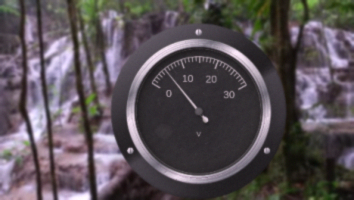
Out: 5; V
